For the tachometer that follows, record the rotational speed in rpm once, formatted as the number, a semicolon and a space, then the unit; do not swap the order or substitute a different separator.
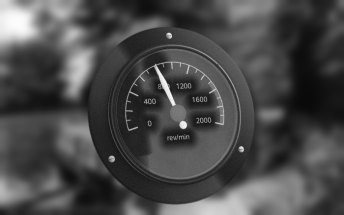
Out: 800; rpm
